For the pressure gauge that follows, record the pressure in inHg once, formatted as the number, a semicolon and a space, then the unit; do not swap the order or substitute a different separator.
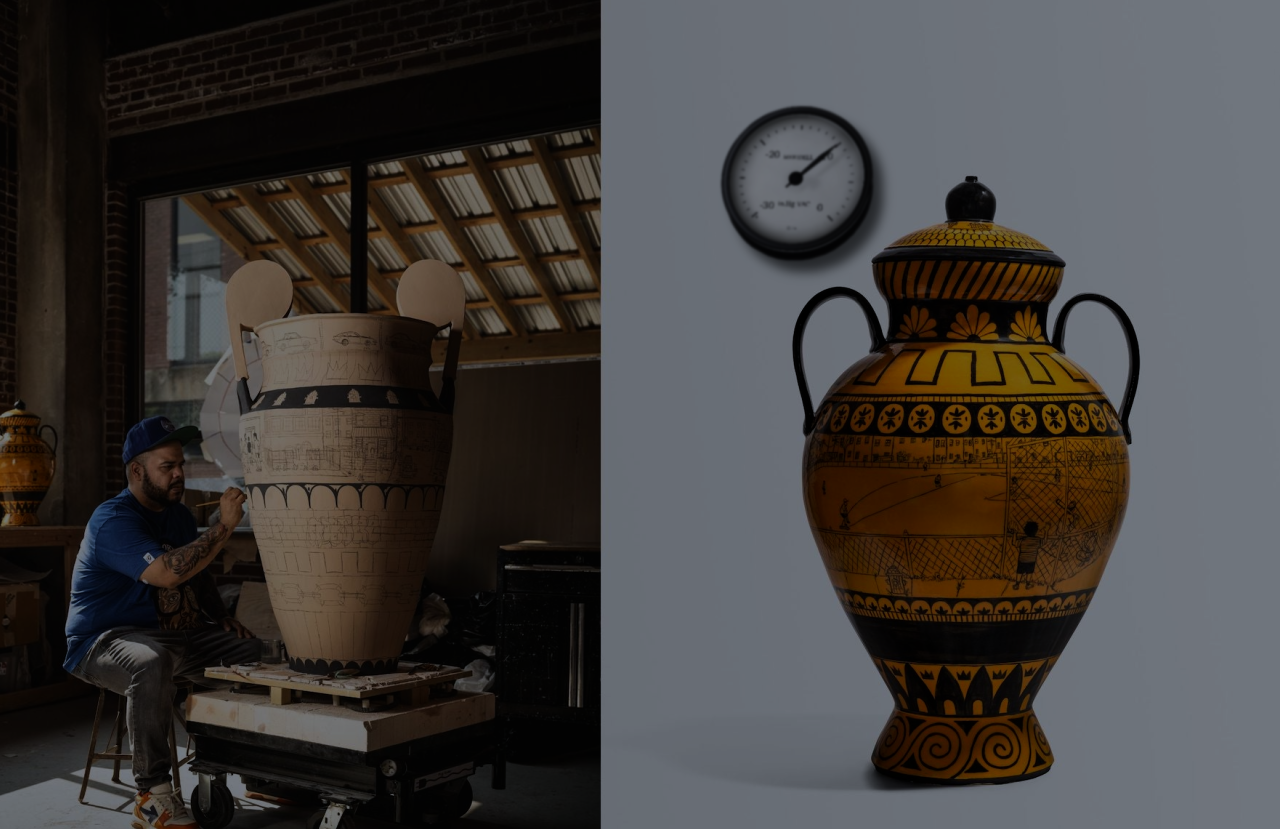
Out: -10; inHg
